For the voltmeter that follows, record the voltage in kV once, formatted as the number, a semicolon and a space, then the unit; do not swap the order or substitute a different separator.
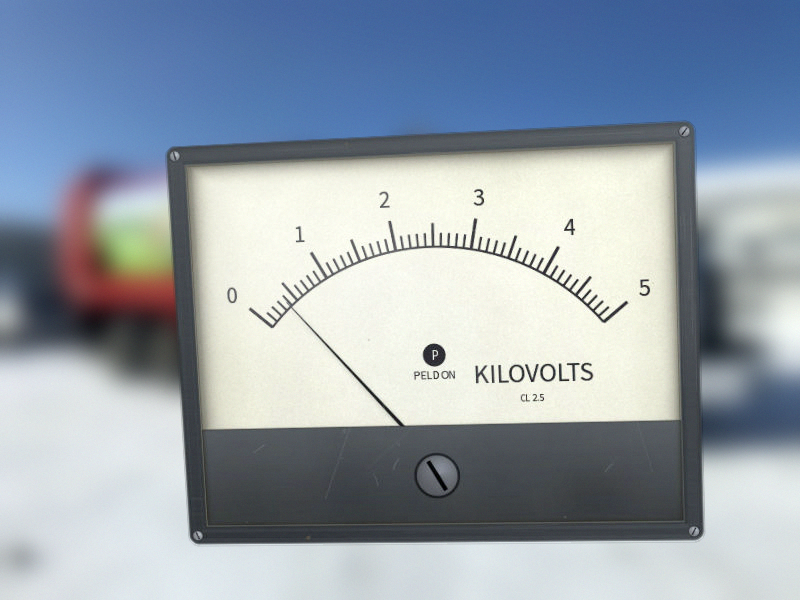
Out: 0.4; kV
